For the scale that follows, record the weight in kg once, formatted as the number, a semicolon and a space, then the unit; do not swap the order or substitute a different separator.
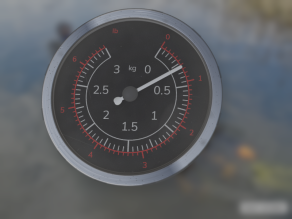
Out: 0.3; kg
